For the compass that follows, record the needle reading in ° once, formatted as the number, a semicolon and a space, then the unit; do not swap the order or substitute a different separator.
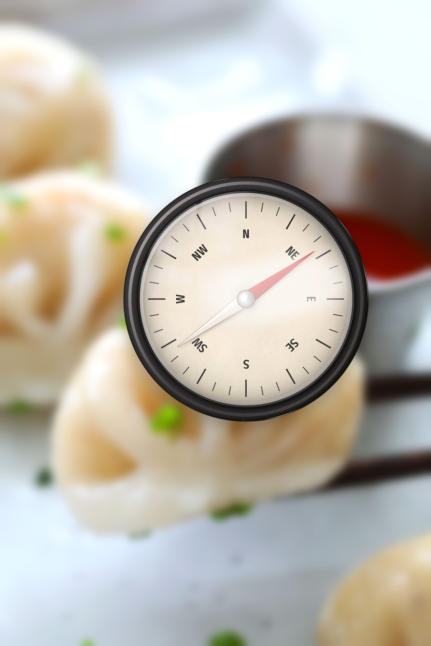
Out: 55; °
